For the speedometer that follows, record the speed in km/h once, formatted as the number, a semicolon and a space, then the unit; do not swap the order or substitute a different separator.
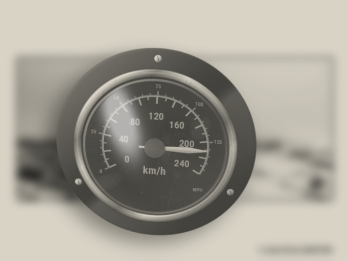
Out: 210; km/h
